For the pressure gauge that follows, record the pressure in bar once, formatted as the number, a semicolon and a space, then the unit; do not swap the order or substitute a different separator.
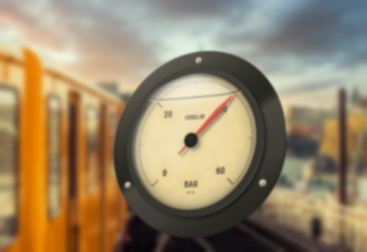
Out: 40; bar
